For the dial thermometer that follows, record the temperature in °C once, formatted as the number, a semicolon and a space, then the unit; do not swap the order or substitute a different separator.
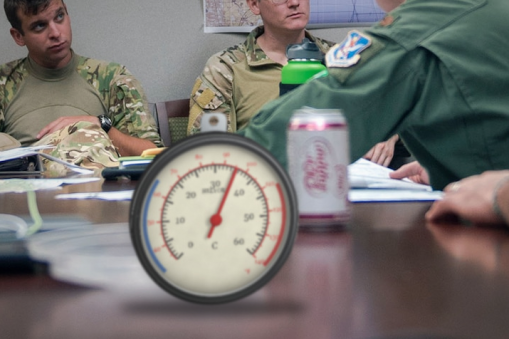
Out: 35; °C
